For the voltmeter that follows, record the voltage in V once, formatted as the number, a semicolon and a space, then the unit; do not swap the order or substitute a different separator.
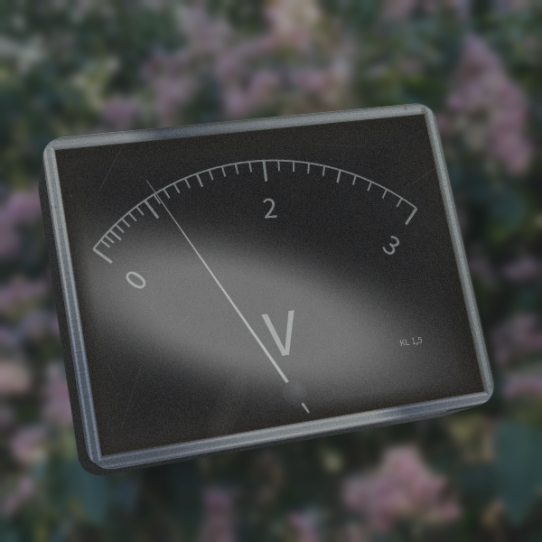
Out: 1.1; V
